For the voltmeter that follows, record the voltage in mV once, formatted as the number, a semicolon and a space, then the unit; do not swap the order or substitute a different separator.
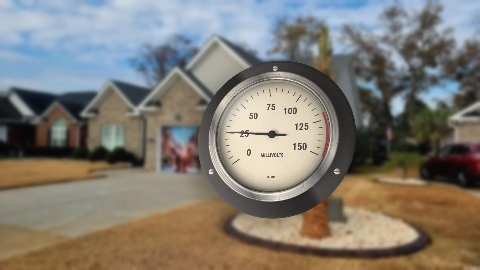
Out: 25; mV
